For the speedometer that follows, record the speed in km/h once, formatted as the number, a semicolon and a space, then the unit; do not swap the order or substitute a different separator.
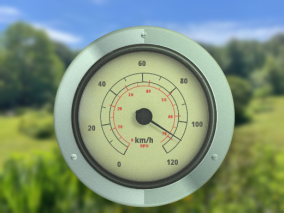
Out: 110; km/h
